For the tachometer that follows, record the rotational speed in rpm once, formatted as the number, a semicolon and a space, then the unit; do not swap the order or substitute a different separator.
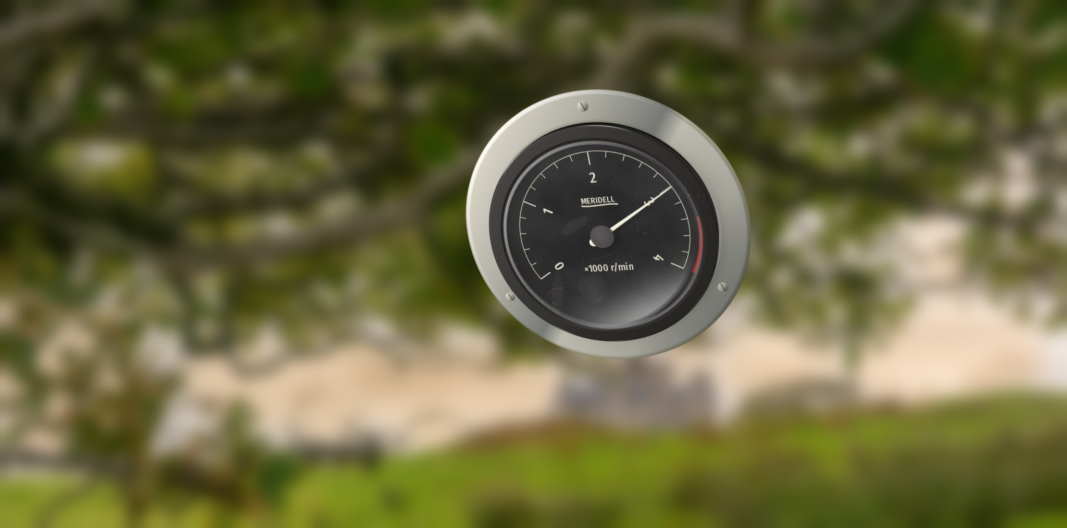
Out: 3000; rpm
